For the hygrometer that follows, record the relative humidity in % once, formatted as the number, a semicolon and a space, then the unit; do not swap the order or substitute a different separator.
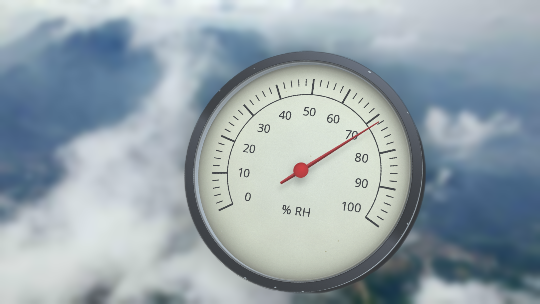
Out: 72; %
